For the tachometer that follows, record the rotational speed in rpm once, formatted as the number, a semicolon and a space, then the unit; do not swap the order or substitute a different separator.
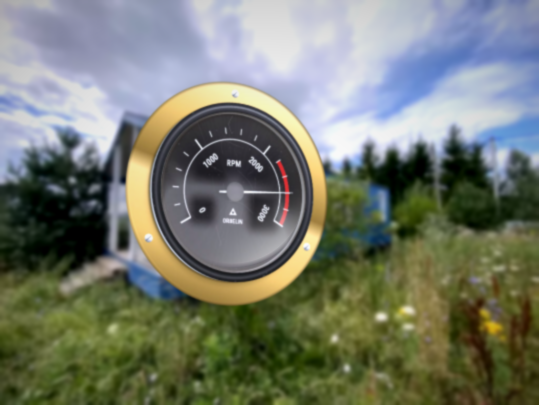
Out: 2600; rpm
